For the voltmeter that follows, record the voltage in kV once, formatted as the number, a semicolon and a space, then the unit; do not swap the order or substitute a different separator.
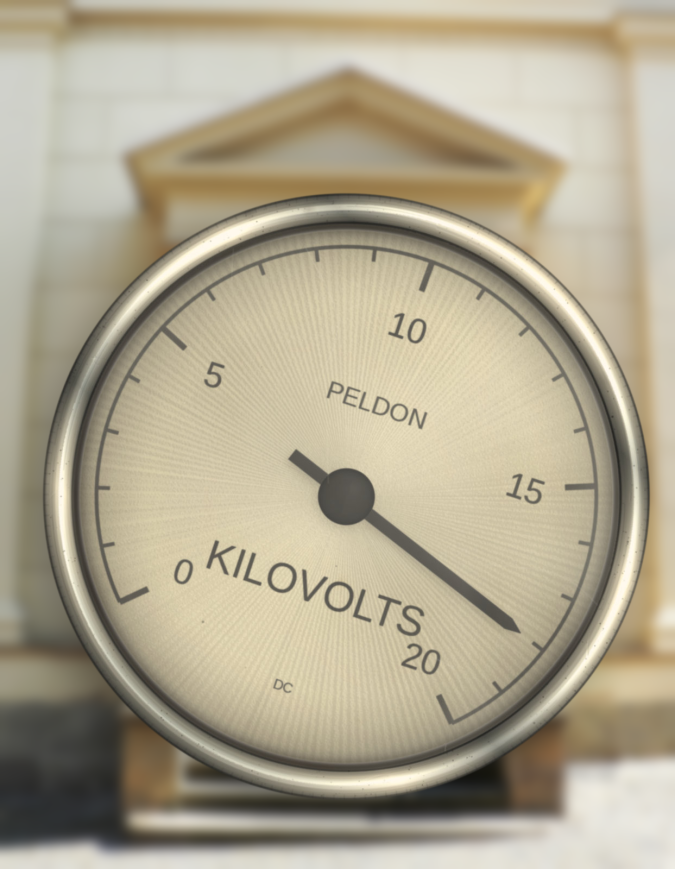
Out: 18; kV
